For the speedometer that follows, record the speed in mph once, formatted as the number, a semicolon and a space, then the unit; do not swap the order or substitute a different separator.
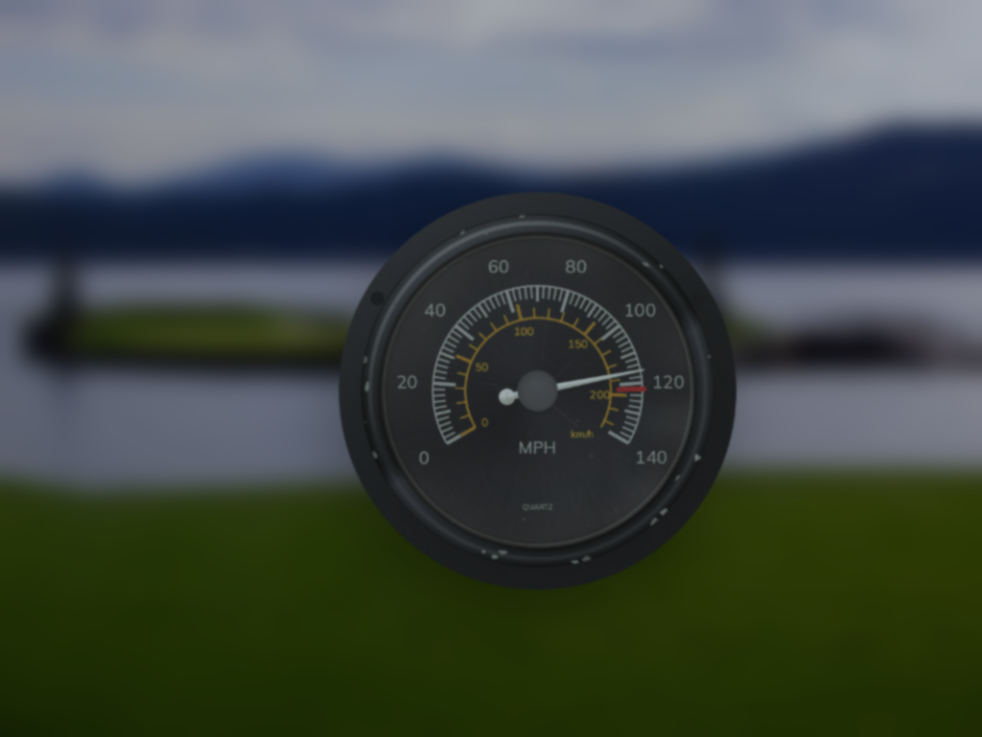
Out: 116; mph
